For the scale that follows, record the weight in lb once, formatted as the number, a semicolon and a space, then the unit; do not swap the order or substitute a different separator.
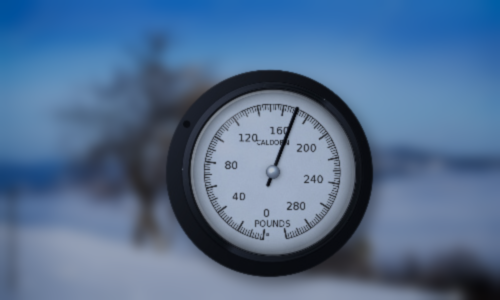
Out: 170; lb
